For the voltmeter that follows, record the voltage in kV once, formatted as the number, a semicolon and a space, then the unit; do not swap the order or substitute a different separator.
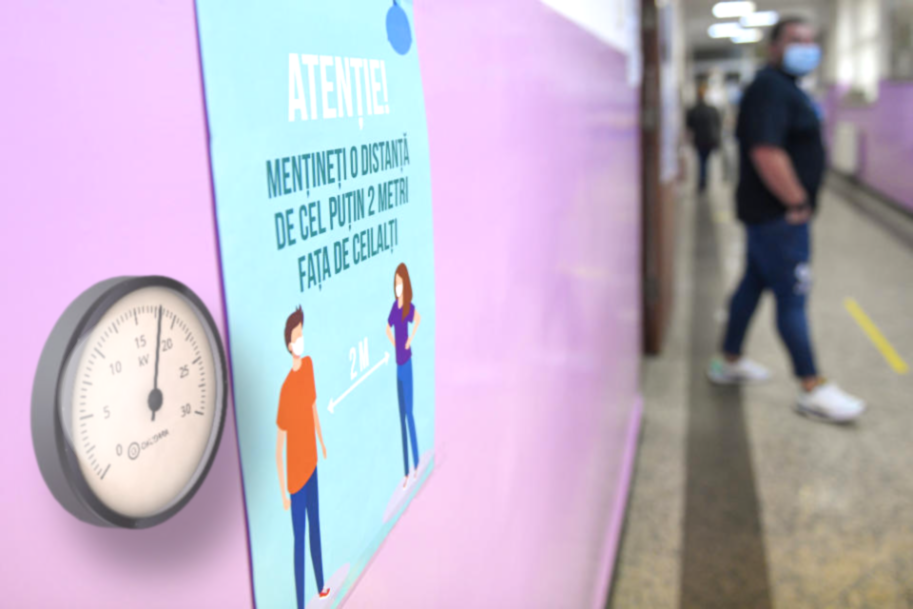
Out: 17.5; kV
